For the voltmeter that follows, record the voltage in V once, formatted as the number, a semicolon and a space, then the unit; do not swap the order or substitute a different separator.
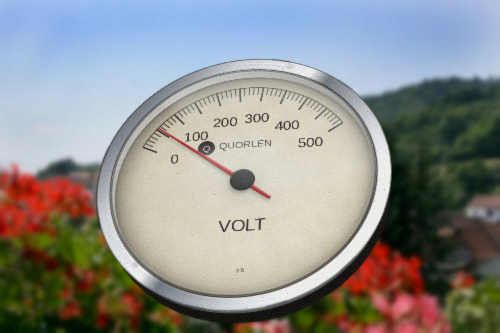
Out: 50; V
